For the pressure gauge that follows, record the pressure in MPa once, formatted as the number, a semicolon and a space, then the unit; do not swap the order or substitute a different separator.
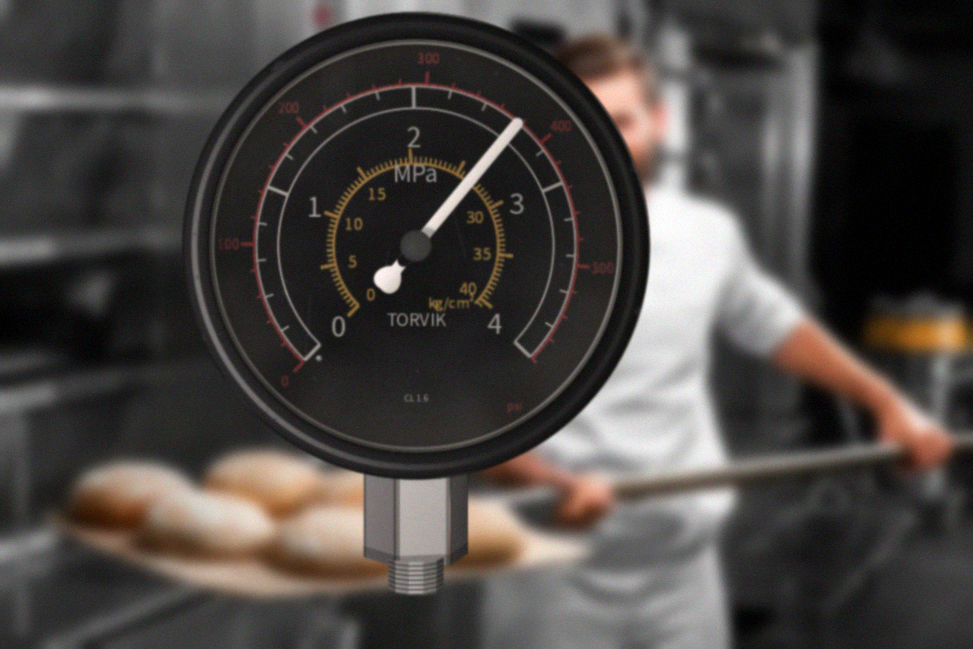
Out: 2.6; MPa
